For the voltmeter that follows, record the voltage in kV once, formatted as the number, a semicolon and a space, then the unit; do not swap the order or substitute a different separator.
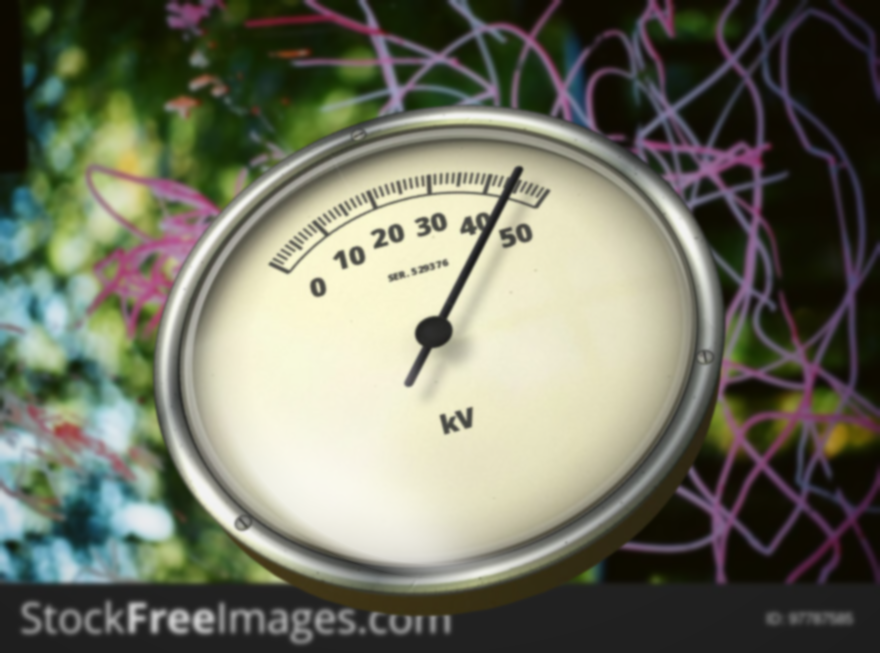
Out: 45; kV
